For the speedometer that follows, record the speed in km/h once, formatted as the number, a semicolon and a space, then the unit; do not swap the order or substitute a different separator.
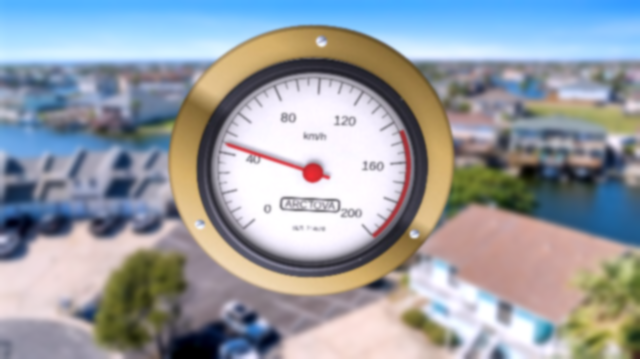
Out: 45; km/h
